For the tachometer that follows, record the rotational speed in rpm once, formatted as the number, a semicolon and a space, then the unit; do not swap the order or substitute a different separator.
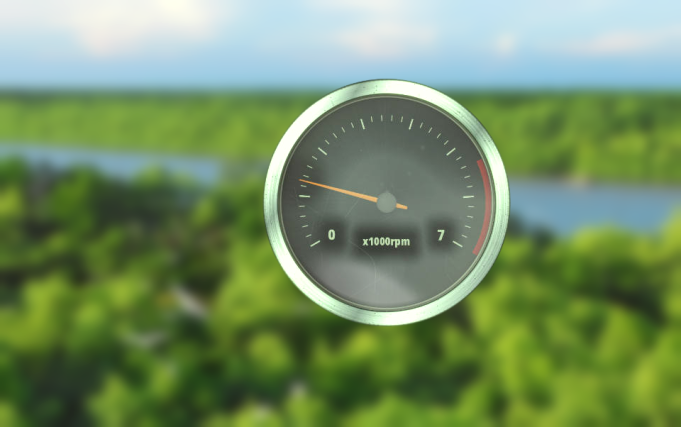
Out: 1300; rpm
